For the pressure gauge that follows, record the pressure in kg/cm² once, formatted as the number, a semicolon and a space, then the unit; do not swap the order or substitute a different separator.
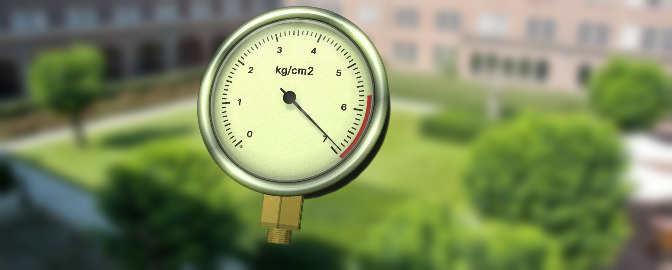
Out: 6.9; kg/cm²
